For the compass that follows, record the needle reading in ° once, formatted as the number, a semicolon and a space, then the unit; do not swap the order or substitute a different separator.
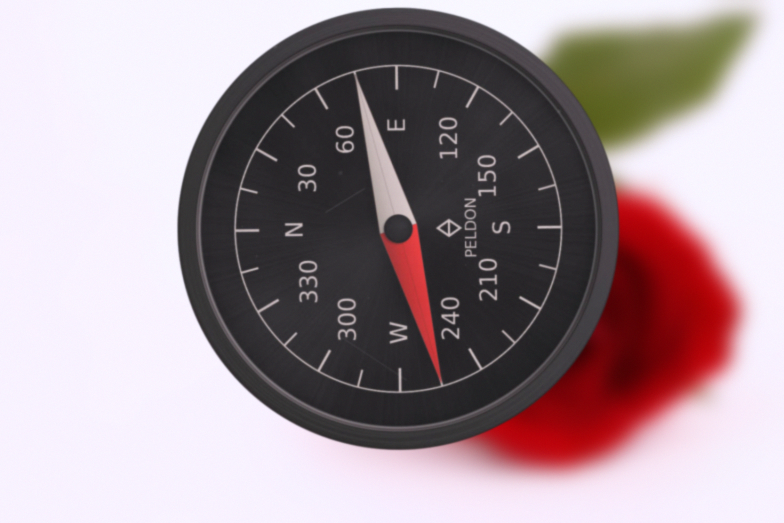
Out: 255; °
